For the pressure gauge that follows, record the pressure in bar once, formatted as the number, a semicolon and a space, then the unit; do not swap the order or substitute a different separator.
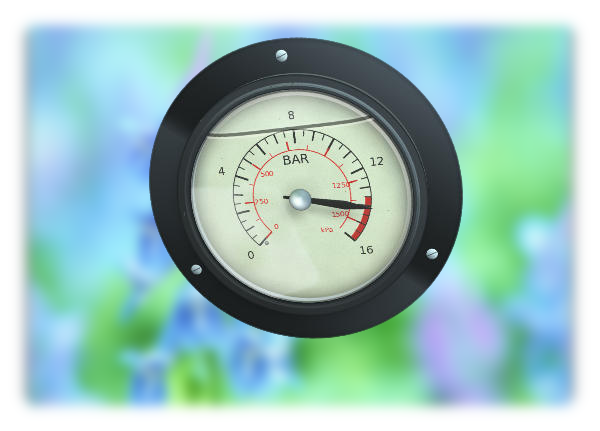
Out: 14; bar
